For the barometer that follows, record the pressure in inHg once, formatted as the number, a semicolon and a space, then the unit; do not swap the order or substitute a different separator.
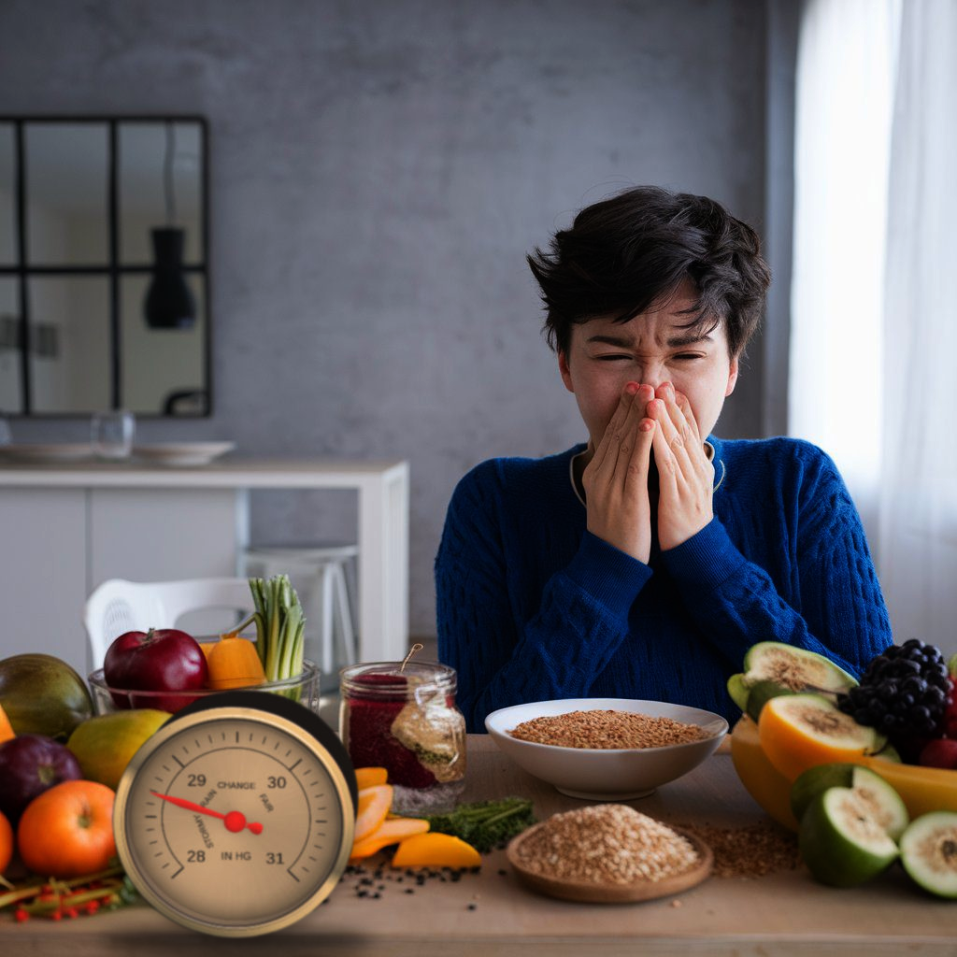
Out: 28.7; inHg
